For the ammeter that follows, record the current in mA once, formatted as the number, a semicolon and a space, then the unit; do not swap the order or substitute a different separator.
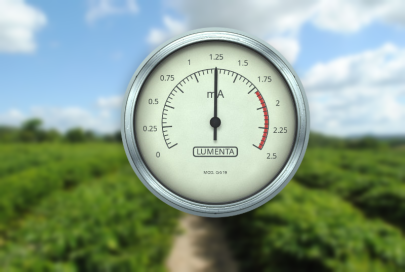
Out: 1.25; mA
